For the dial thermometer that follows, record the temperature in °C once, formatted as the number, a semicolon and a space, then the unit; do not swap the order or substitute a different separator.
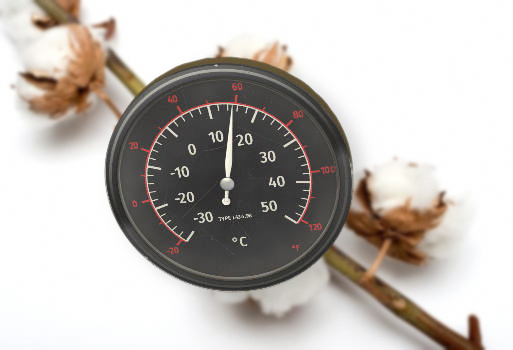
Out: 15; °C
